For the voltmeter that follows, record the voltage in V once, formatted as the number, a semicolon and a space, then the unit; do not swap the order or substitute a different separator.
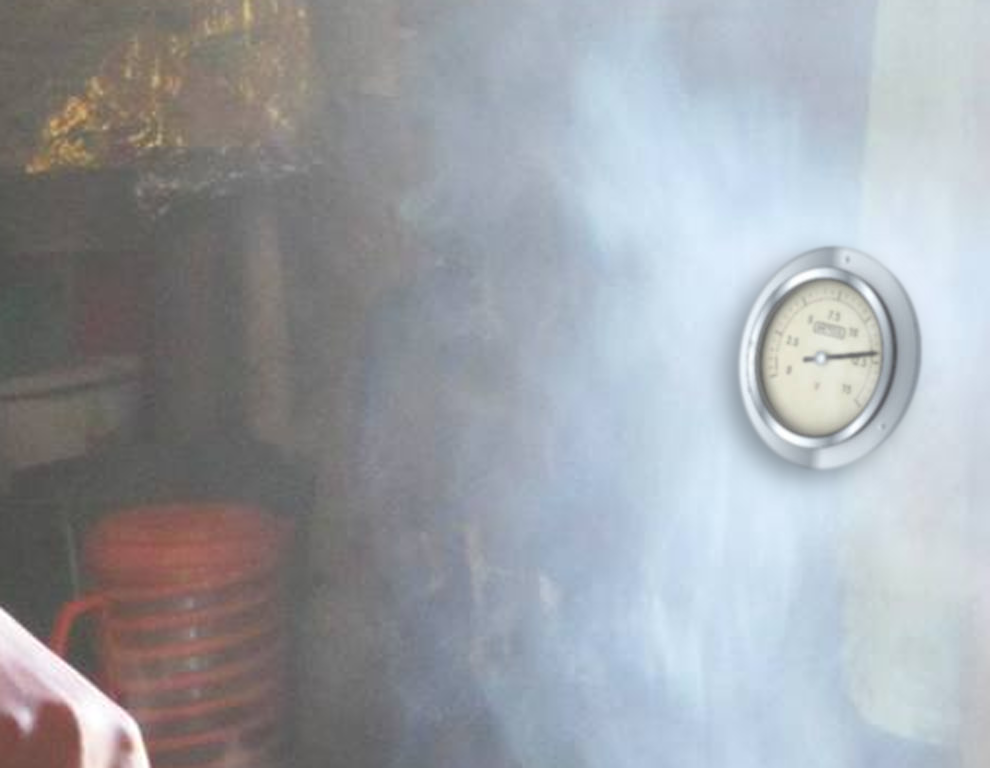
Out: 12; V
